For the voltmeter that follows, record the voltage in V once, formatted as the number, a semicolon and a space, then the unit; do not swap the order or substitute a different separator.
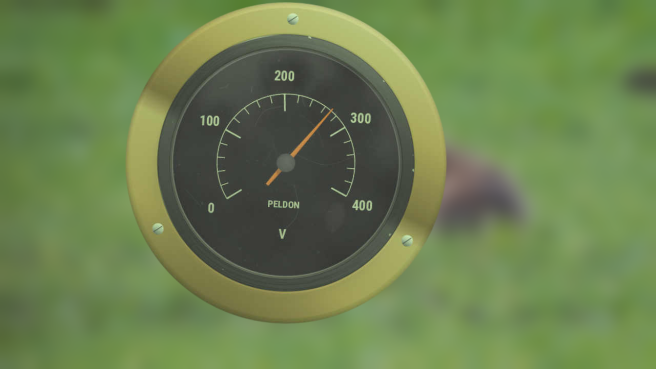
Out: 270; V
